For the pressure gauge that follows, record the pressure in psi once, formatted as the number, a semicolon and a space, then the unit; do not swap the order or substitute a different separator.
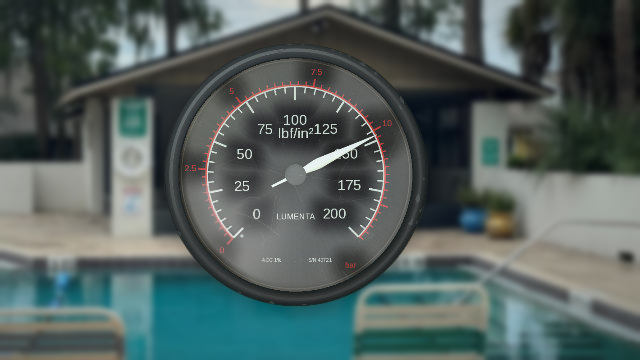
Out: 147.5; psi
